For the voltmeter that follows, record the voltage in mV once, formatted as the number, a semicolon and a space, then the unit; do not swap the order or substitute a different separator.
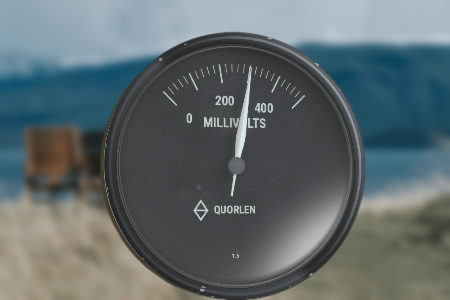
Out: 300; mV
